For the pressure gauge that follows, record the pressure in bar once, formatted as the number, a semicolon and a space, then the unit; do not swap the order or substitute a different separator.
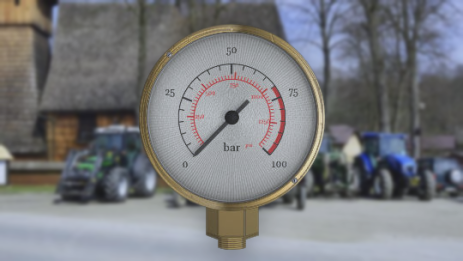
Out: 0; bar
